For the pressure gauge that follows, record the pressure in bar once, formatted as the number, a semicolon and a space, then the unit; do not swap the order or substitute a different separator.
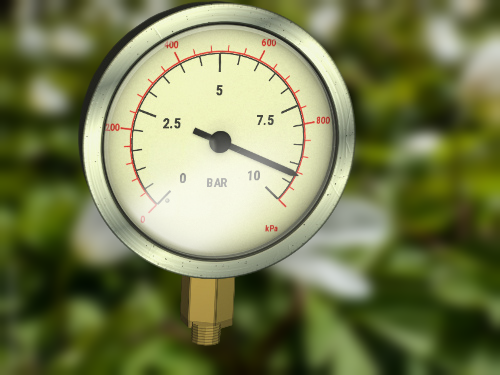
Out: 9.25; bar
